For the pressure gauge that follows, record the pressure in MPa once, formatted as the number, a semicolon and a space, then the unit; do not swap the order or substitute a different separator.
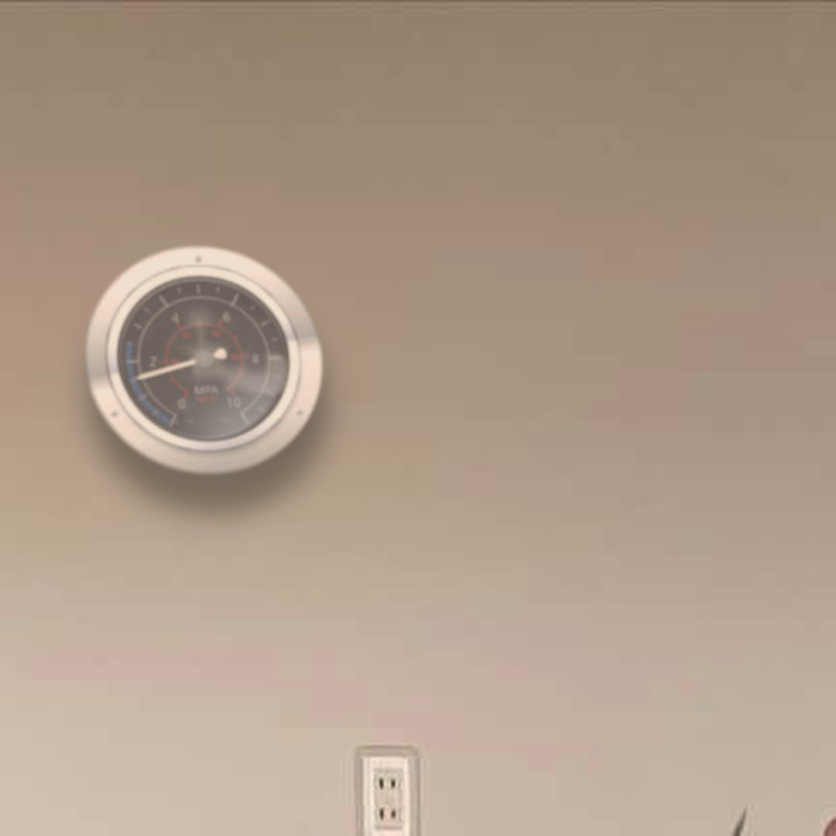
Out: 1.5; MPa
